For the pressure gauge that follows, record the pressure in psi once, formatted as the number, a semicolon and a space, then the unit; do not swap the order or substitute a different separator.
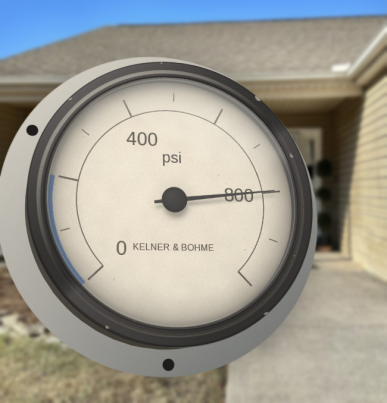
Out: 800; psi
